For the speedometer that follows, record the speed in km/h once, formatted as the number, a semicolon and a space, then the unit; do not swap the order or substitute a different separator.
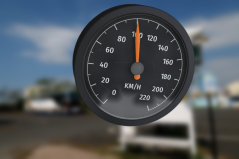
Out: 100; km/h
